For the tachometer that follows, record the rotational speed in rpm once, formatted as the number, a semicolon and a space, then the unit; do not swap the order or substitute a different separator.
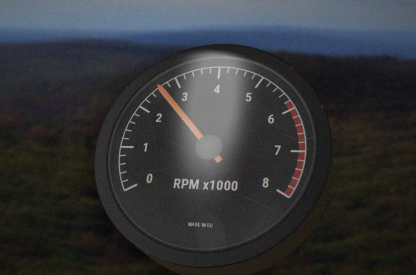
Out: 2600; rpm
